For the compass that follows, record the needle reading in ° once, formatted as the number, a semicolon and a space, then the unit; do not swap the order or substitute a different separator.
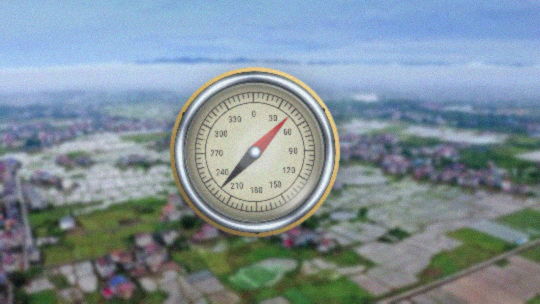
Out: 45; °
